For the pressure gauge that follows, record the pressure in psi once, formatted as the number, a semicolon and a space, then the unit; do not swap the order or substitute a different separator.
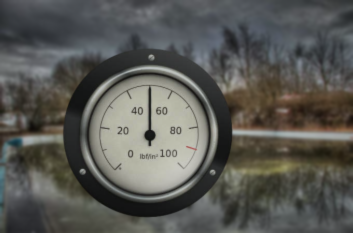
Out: 50; psi
